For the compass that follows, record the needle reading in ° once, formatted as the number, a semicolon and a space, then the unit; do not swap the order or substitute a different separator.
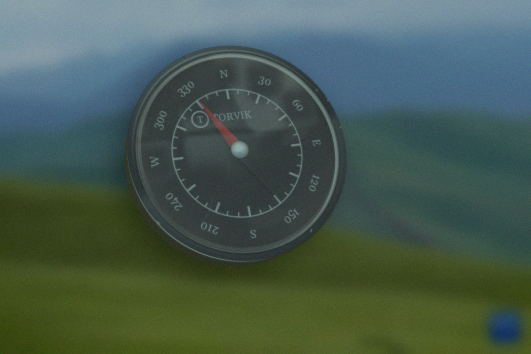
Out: 330; °
